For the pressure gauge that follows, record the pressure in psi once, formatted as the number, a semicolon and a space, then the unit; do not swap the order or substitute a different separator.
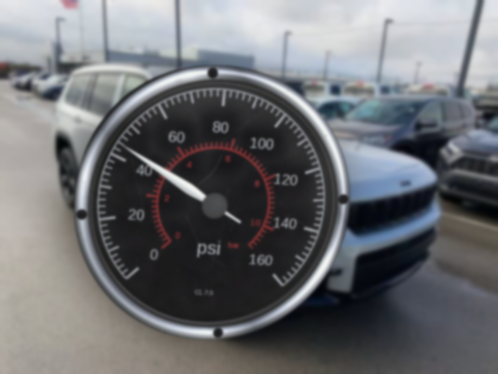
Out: 44; psi
